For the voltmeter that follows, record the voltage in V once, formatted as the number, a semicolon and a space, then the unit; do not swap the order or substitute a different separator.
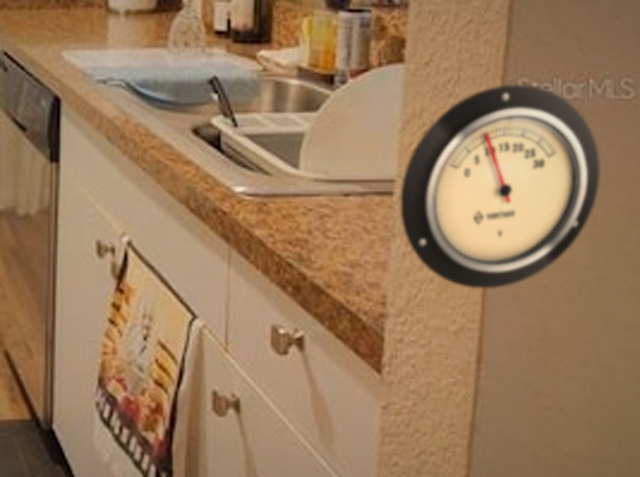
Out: 10; V
